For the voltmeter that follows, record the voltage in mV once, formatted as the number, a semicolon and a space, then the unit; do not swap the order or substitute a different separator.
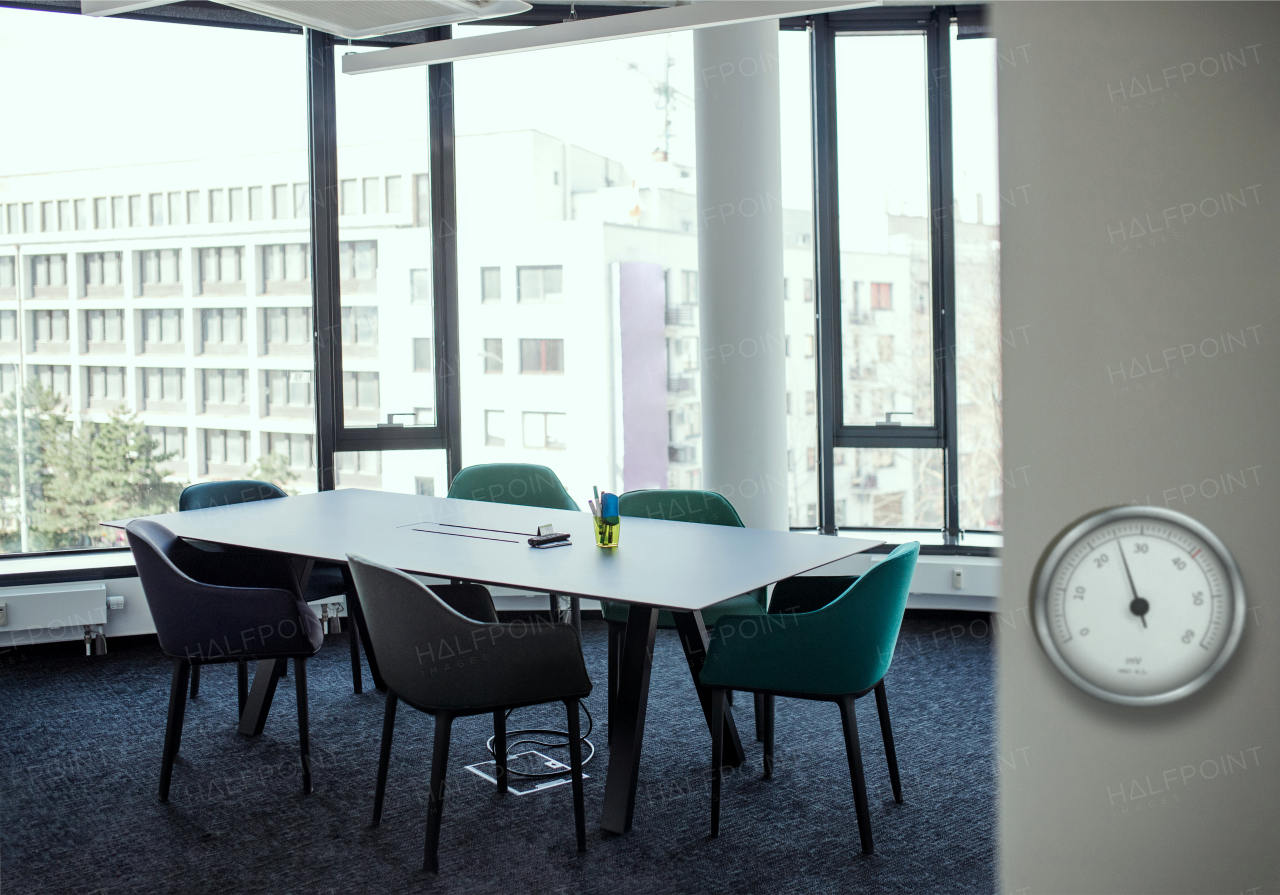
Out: 25; mV
